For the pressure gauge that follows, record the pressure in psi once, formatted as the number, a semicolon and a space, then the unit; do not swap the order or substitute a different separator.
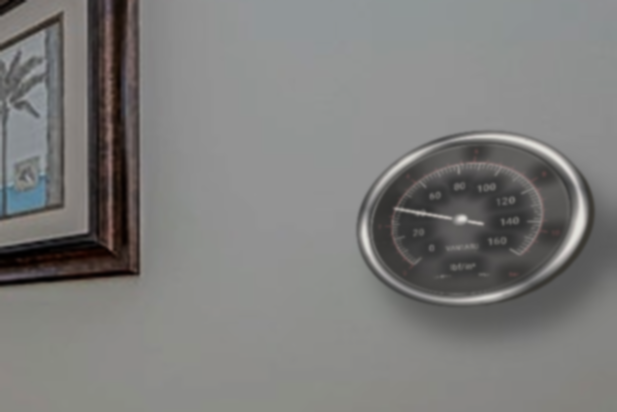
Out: 40; psi
